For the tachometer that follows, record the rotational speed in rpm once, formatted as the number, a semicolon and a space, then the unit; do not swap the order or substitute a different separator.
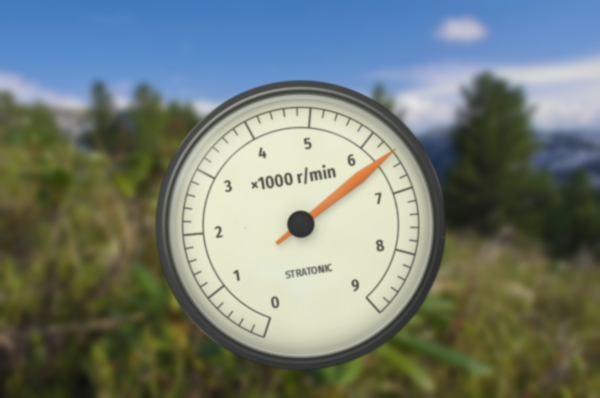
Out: 6400; rpm
